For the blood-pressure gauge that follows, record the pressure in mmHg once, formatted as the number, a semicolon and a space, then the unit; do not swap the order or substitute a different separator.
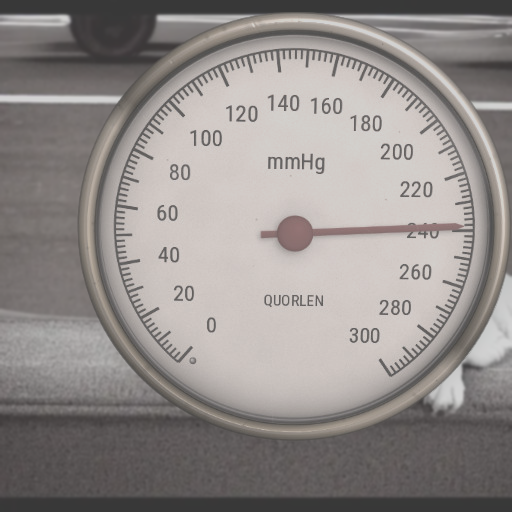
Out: 238; mmHg
